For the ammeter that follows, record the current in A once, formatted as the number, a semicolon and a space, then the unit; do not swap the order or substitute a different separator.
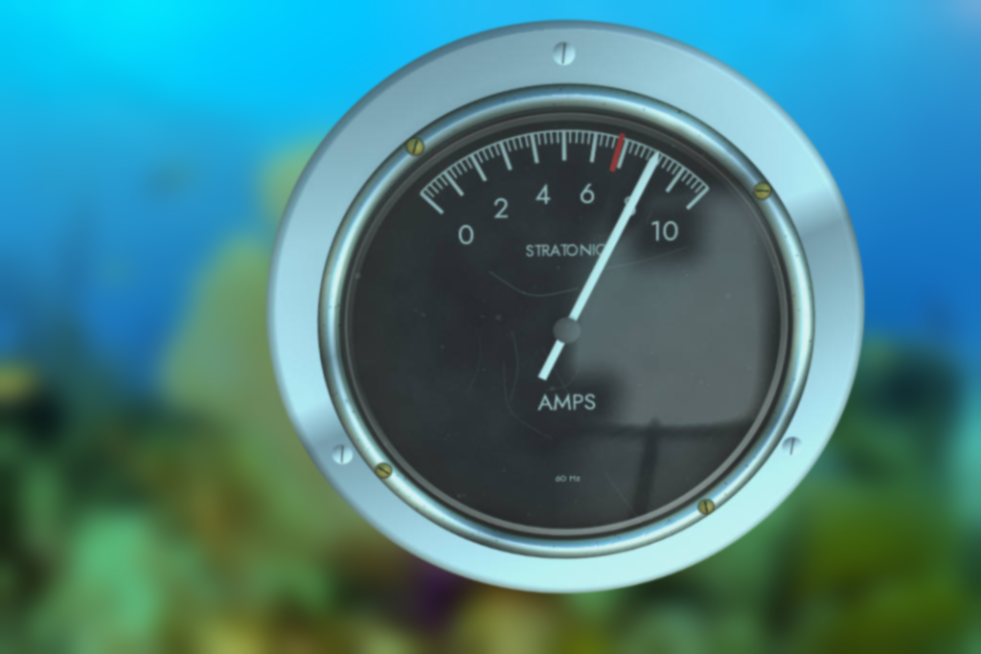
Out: 8; A
